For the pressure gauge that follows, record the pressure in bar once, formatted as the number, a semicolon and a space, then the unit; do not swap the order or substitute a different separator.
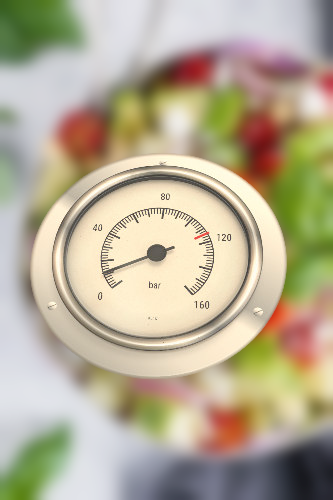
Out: 10; bar
